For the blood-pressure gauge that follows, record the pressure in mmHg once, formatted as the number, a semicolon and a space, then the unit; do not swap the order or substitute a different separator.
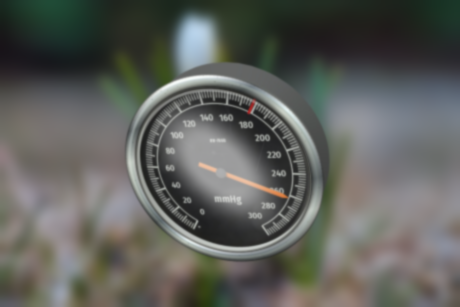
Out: 260; mmHg
